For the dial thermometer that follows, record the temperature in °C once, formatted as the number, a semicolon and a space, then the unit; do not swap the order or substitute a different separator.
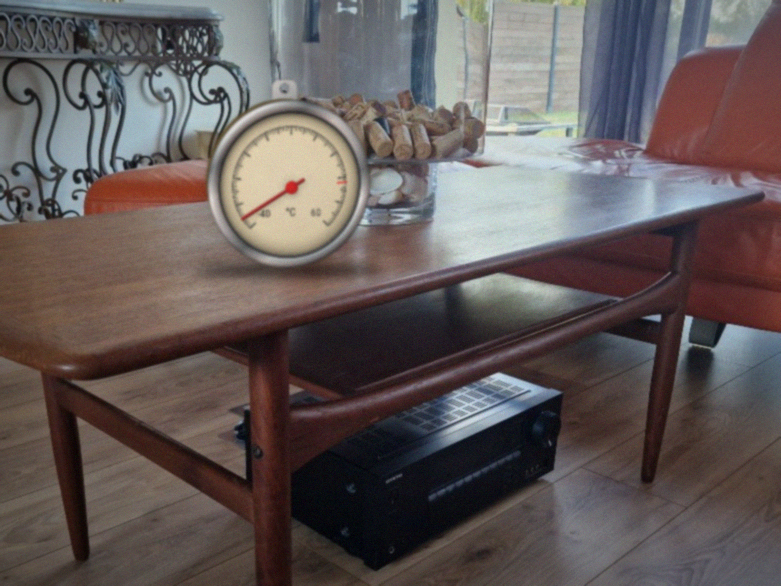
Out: -35; °C
